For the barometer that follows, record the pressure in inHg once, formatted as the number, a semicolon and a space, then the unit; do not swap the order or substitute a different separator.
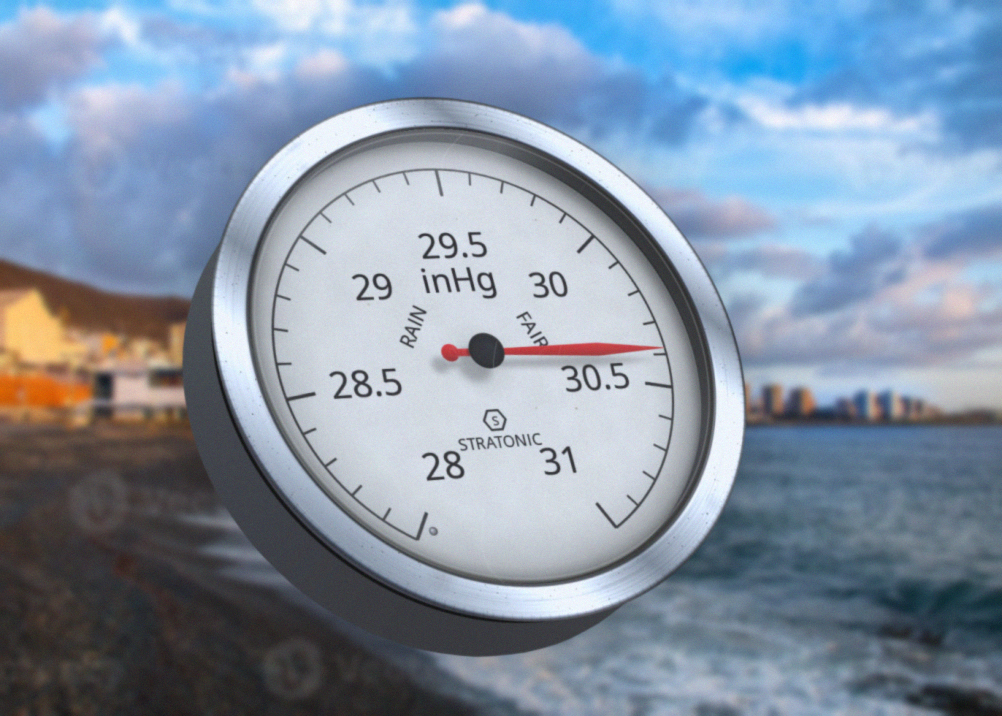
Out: 30.4; inHg
